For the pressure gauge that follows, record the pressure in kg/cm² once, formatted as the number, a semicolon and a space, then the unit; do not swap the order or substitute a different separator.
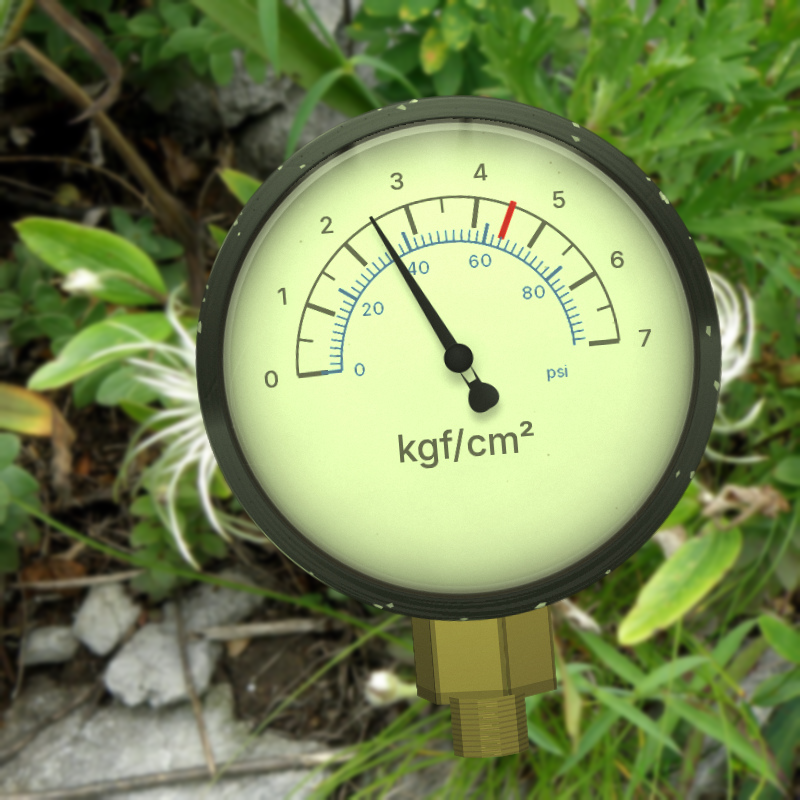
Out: 2.5; kg/cm²
